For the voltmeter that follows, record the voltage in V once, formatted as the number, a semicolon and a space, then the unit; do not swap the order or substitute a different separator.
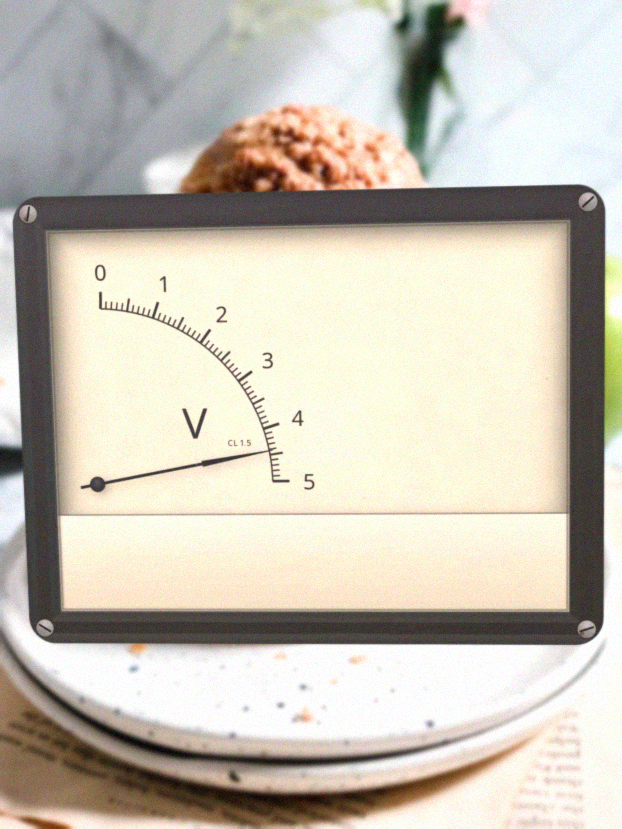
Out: 4.4; V
